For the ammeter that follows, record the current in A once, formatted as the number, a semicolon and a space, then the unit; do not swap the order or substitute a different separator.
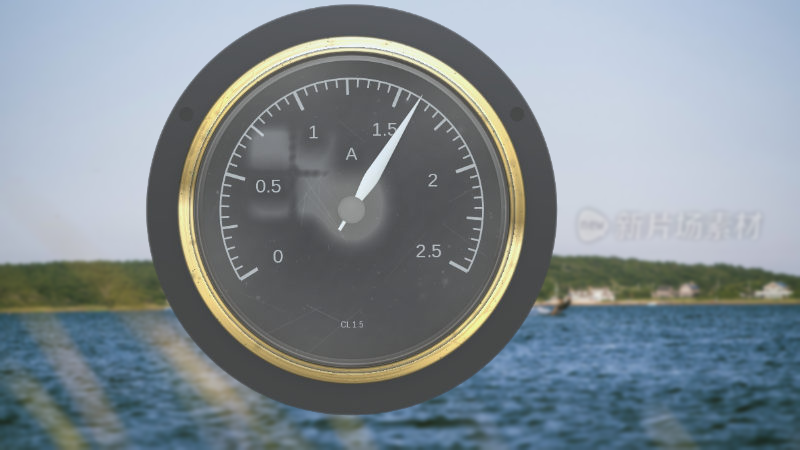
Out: 1.6; A
